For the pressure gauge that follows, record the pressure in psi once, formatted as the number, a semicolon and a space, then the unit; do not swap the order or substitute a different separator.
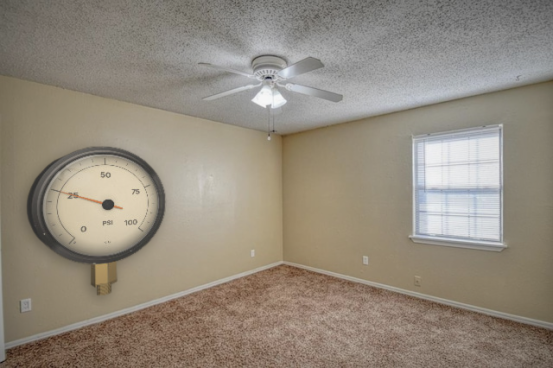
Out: 25; psi
